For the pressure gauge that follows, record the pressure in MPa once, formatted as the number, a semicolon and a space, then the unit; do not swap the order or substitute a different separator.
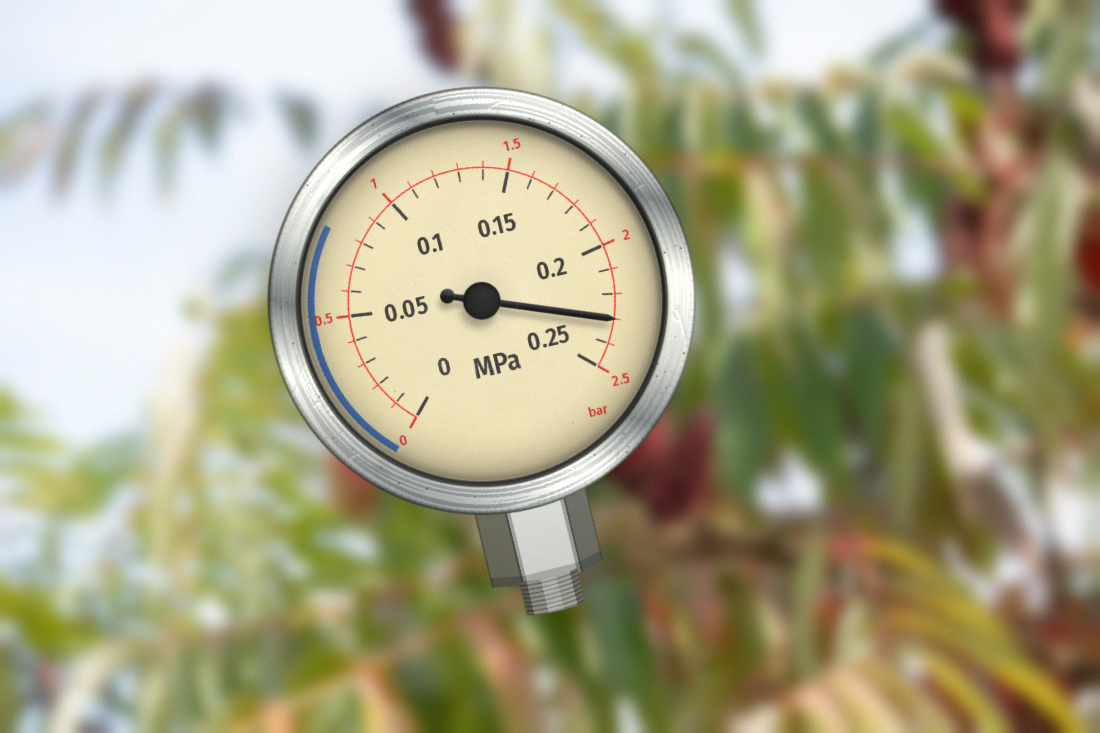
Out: 0.23; MPa
